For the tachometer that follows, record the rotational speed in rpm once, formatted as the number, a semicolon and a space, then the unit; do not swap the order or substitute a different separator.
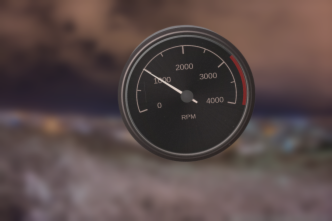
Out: 1000; rpm
